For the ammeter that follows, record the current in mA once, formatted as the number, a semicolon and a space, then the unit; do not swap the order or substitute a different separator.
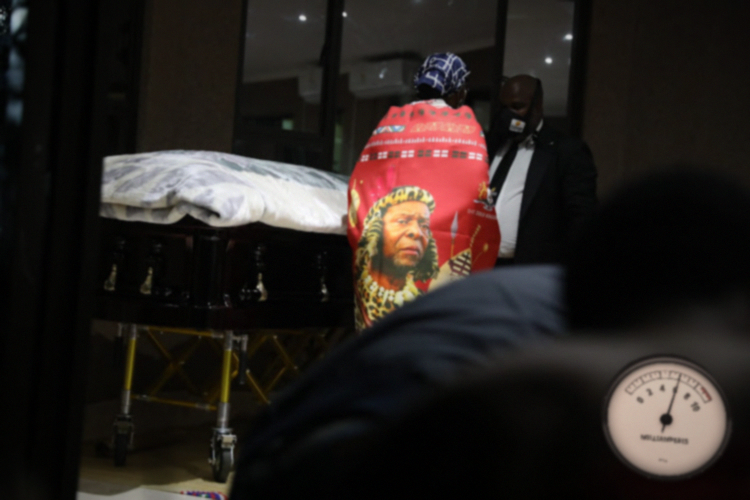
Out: 6; mA
